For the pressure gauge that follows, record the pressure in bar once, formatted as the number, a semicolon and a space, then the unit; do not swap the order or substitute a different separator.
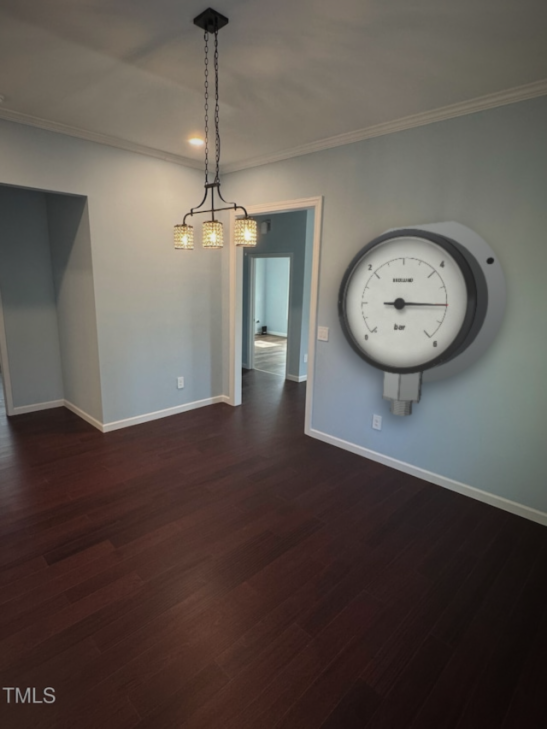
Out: 5; bar
